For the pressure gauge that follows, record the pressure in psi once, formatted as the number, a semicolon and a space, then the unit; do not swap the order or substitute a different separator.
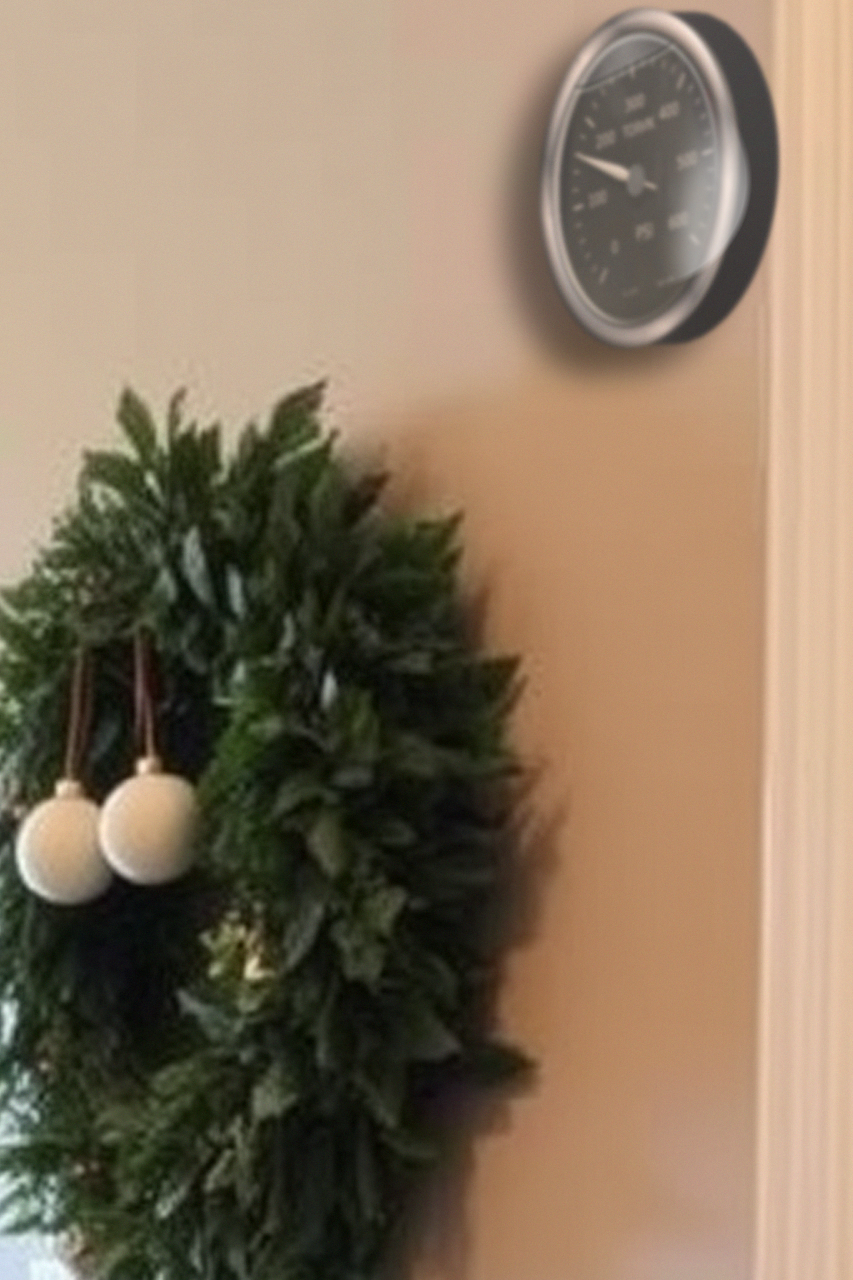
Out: 160; psi
